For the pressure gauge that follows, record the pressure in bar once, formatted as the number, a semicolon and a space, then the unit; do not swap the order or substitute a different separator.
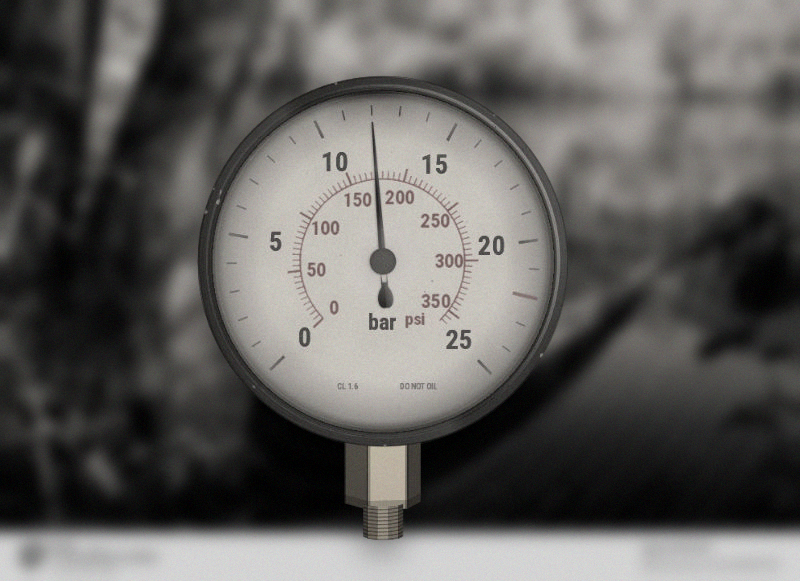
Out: 12; bar
